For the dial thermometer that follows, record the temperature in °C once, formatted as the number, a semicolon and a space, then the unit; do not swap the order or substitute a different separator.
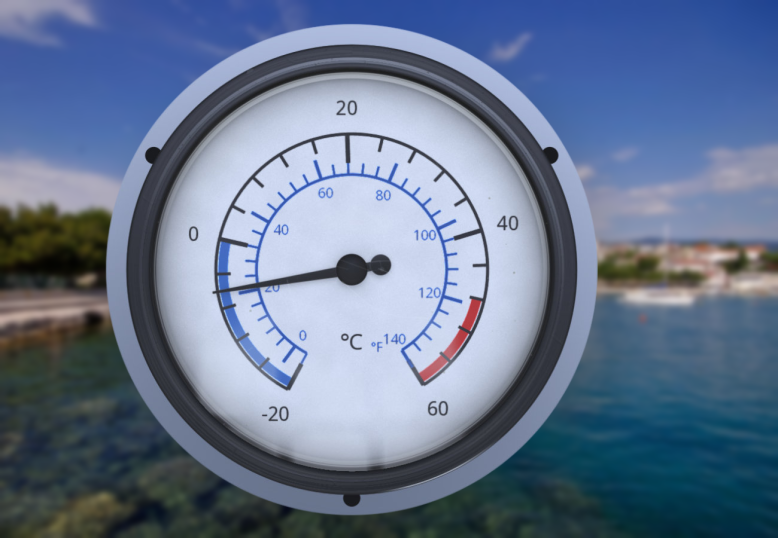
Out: -6; °C
